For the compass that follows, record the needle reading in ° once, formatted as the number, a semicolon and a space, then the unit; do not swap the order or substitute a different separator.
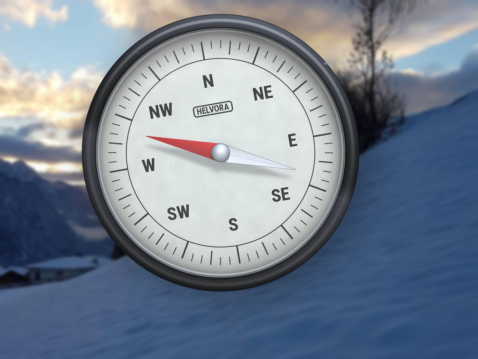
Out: 292.5; °
